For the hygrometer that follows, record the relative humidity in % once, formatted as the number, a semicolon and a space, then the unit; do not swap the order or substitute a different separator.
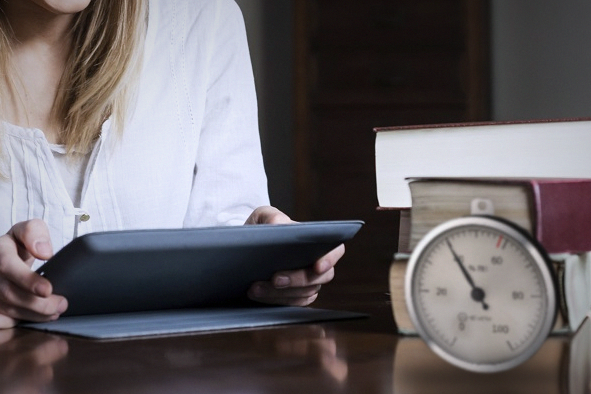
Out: 40; %
